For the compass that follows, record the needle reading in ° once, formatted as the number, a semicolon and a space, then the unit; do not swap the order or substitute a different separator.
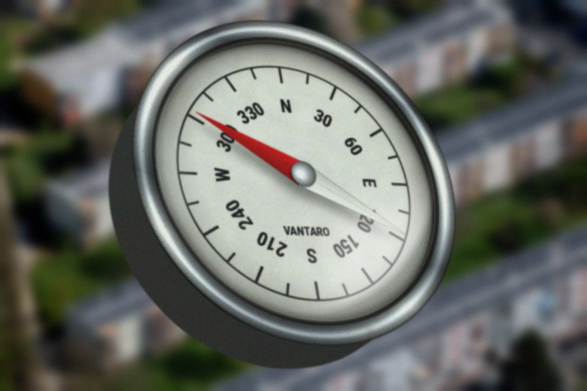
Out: 300; °
